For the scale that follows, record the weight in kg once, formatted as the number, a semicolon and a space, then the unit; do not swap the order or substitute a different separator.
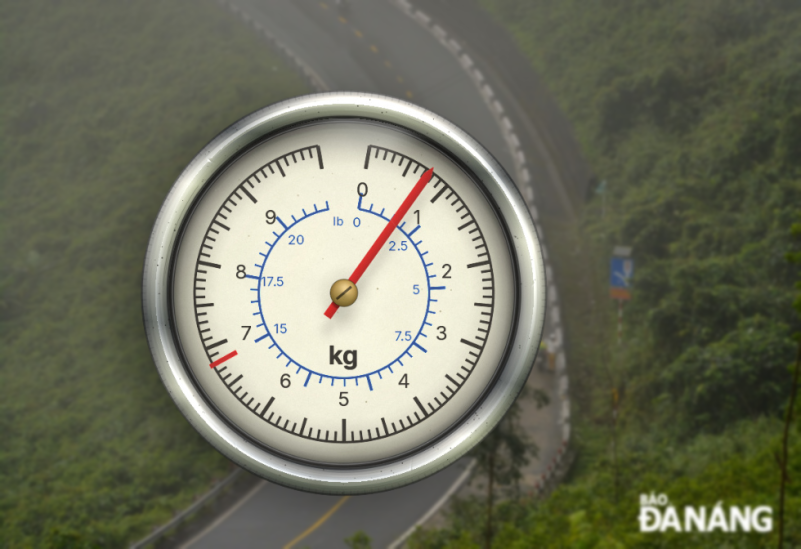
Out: 0.75; kg
